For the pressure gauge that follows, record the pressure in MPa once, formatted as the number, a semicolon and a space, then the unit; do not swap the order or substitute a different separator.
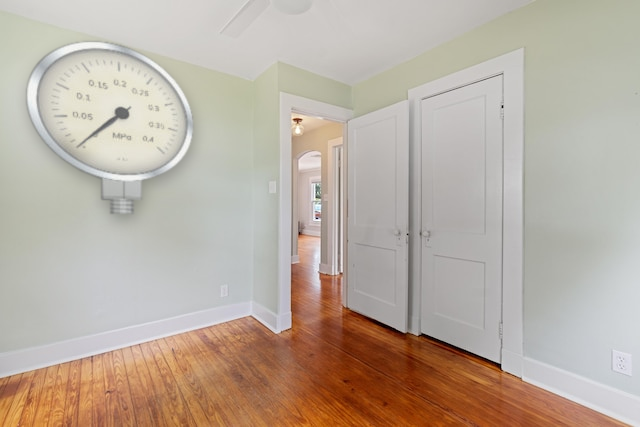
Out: 0; MPa
